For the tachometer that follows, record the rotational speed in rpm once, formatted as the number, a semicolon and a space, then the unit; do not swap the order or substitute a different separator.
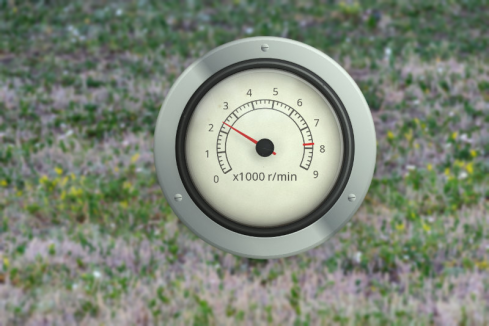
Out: 2400; rpm
